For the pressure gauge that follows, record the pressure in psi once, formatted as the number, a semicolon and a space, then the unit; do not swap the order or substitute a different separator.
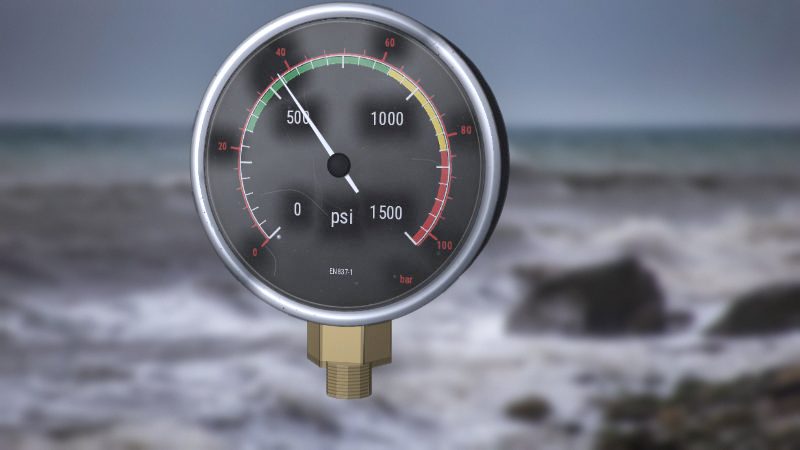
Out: 550; psi
